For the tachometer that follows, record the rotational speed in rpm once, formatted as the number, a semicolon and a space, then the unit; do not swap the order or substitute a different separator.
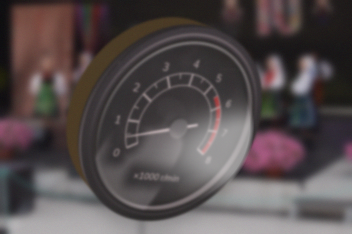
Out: 500; rpm
